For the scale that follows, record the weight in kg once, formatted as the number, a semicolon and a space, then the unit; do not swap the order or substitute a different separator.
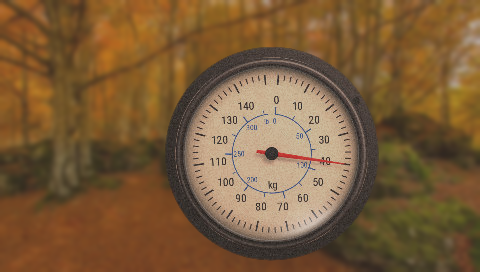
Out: 40; kg
